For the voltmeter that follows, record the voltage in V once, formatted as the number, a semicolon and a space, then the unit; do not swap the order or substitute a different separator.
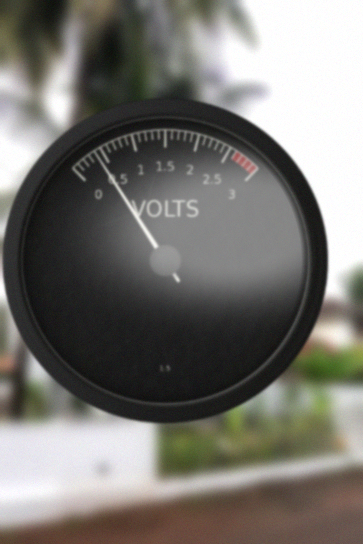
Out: 0.4; V
